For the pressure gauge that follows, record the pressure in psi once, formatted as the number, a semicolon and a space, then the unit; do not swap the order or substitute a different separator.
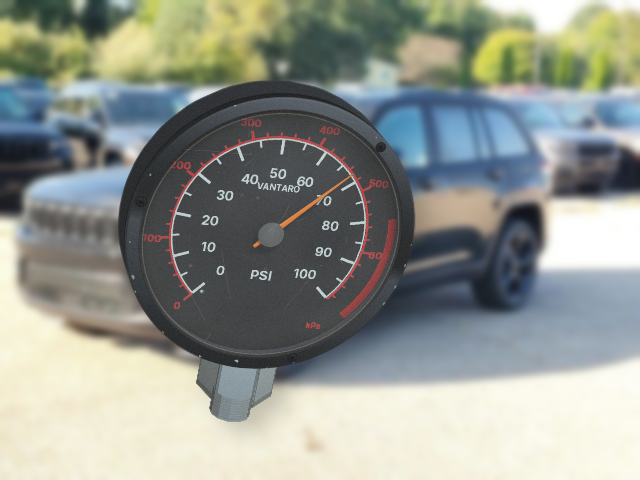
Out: 67.5; psi
